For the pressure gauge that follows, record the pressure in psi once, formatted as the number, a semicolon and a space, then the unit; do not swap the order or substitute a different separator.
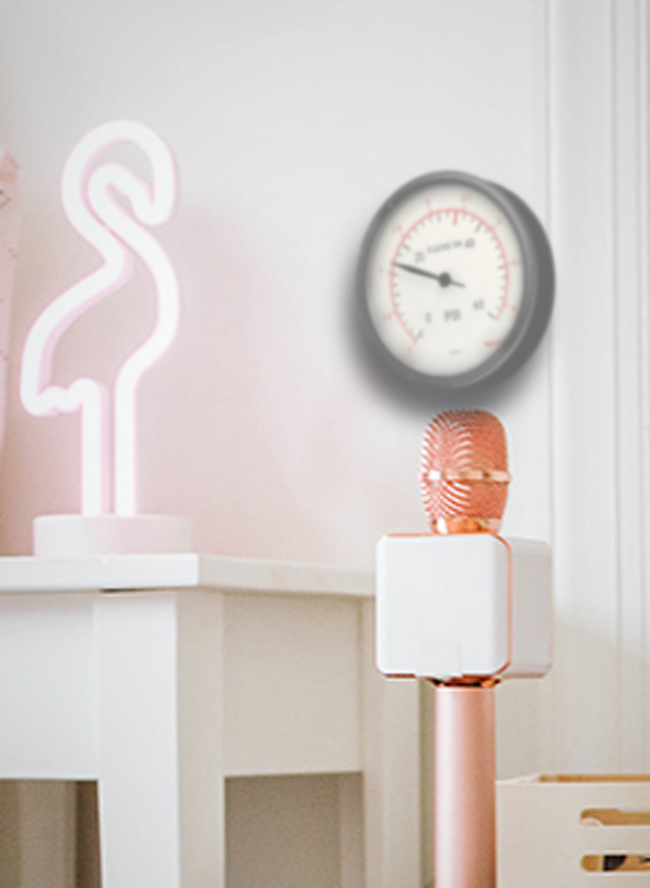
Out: 16; psi
